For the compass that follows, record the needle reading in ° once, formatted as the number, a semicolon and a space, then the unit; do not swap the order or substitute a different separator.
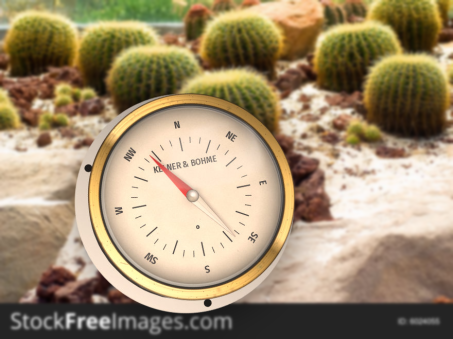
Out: 325; °
